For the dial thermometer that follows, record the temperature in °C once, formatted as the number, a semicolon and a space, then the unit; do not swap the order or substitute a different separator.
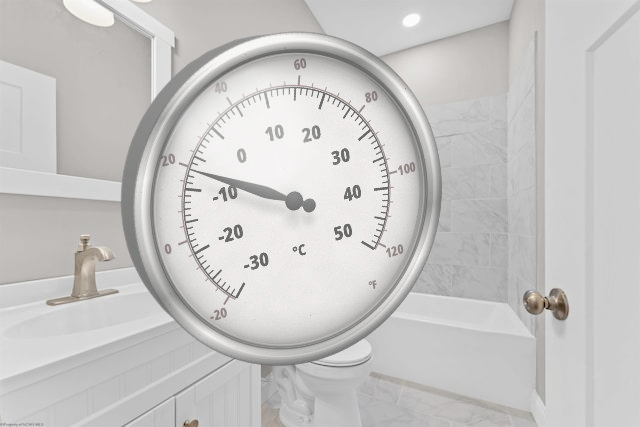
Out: -7; °C
